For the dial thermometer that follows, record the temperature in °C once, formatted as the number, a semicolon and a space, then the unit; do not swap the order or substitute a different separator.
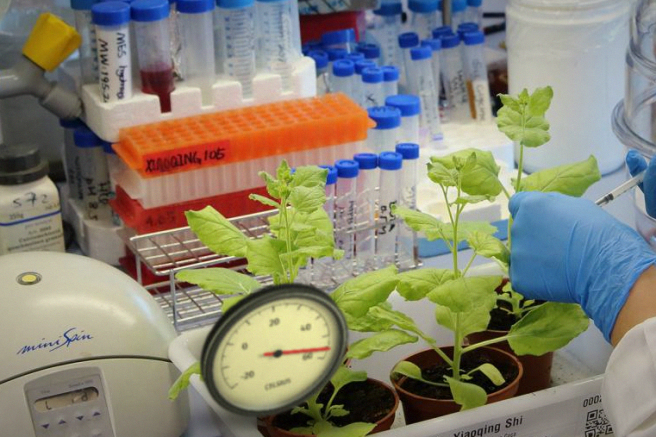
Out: 55; °C
